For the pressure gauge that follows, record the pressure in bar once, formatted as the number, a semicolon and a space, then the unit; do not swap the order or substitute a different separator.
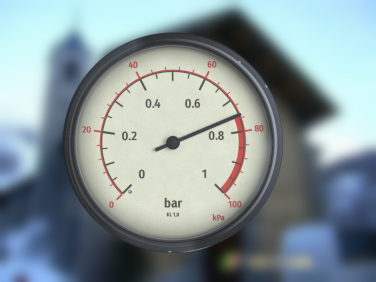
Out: 0.75; bar
